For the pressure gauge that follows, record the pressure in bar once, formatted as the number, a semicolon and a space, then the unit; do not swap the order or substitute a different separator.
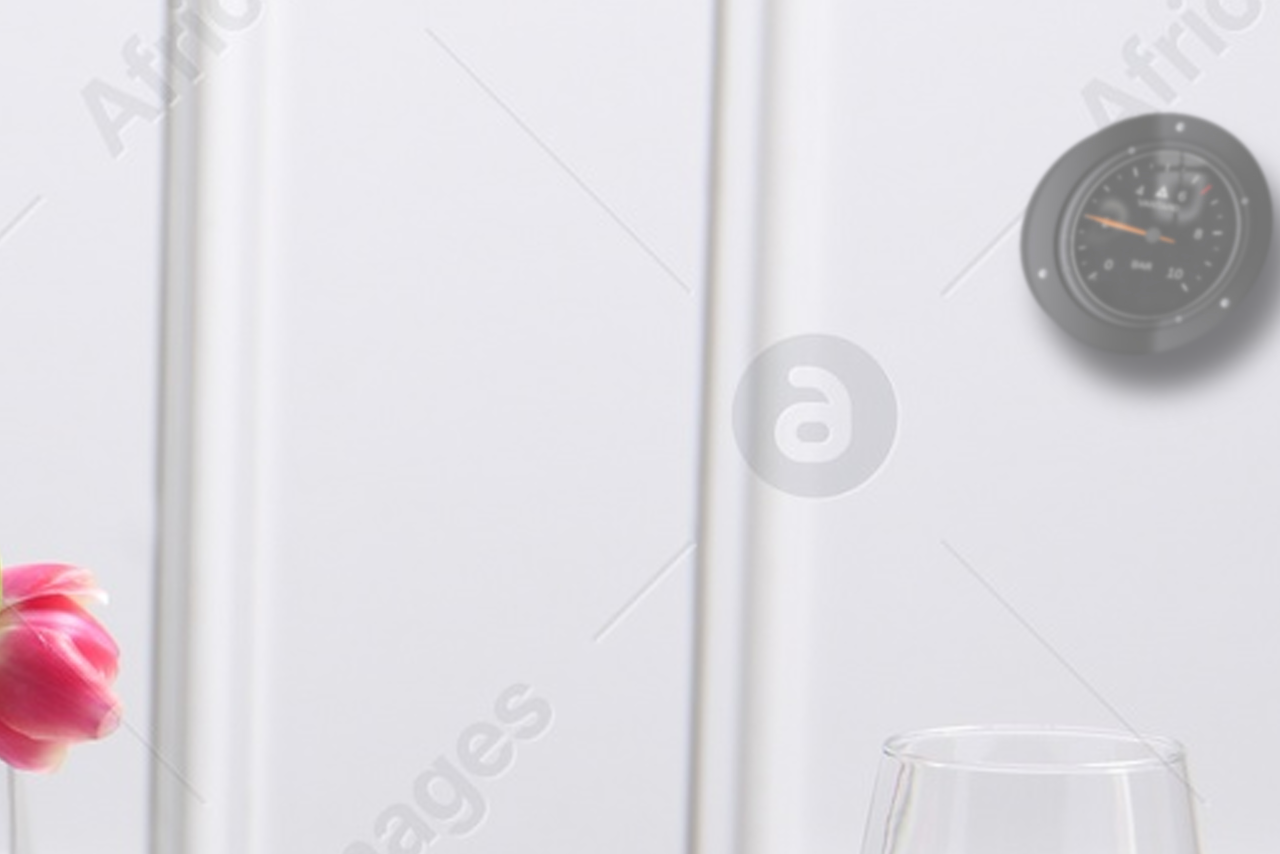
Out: 2; bar
